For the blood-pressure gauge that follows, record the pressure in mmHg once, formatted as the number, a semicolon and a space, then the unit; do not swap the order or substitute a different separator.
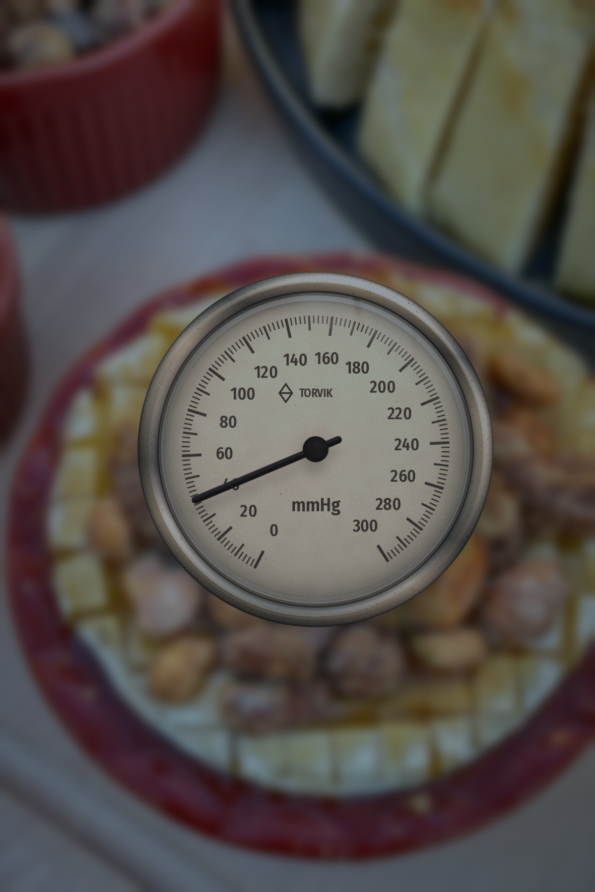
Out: 40; mmHg
